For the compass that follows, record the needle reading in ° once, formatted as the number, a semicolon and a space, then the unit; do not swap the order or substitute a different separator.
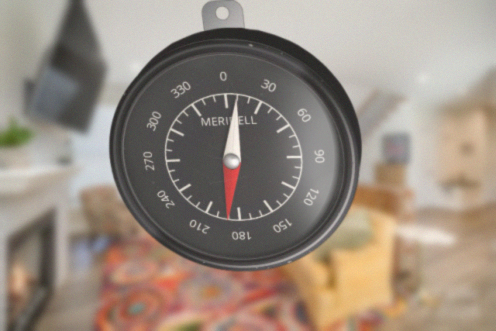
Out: 190; °
